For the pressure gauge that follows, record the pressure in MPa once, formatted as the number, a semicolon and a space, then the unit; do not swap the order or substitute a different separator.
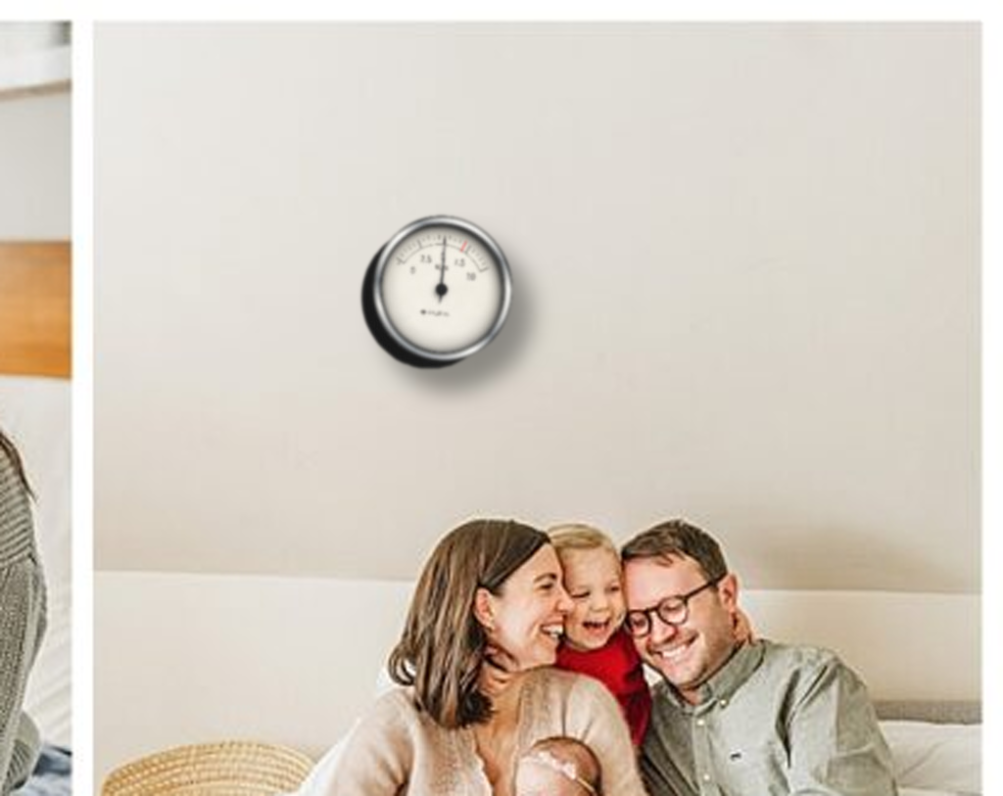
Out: 5; MPa
